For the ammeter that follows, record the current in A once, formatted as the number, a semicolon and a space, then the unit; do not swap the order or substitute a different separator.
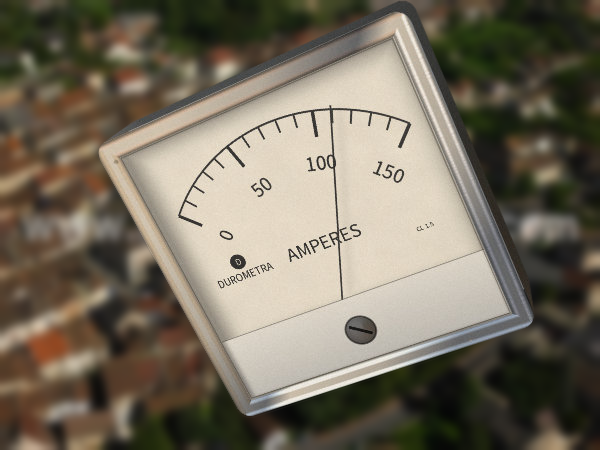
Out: 110; A
